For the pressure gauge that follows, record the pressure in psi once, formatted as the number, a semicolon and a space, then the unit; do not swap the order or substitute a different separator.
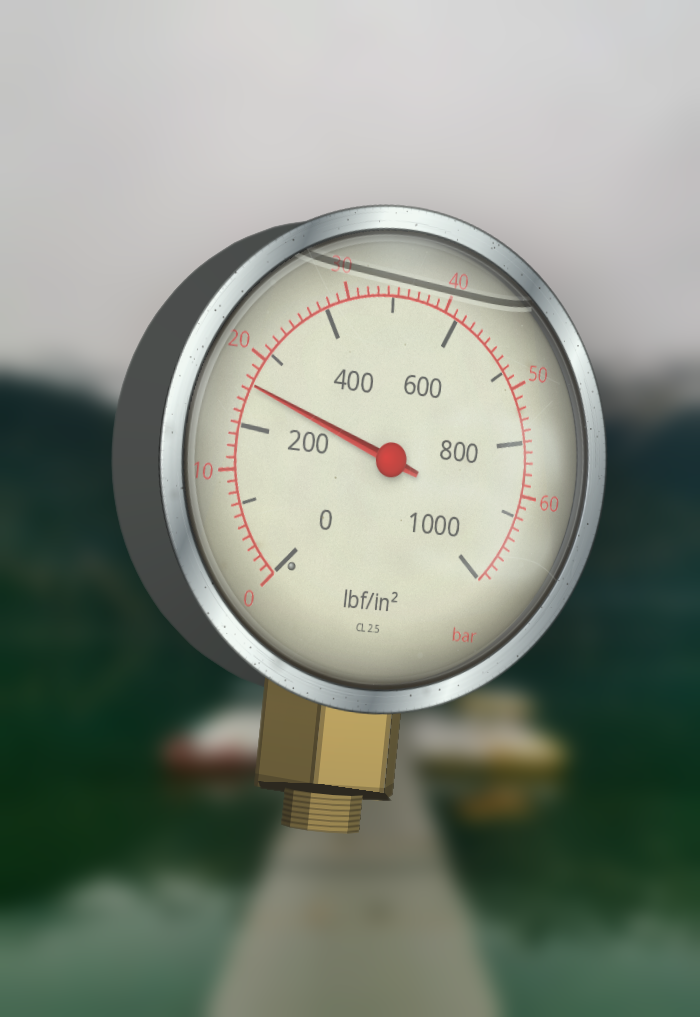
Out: 250; psi
